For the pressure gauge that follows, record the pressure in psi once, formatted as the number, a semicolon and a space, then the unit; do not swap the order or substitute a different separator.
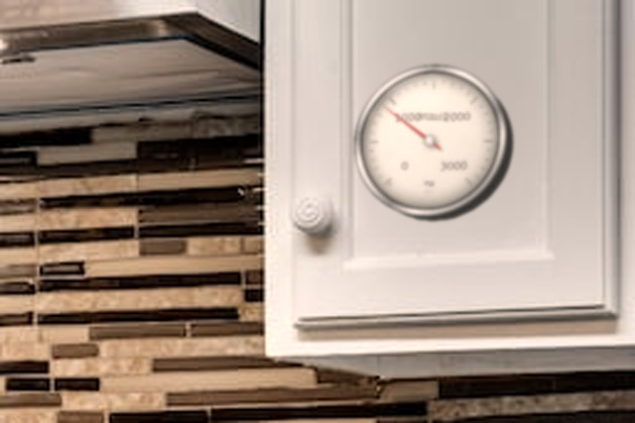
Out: 900; psi
